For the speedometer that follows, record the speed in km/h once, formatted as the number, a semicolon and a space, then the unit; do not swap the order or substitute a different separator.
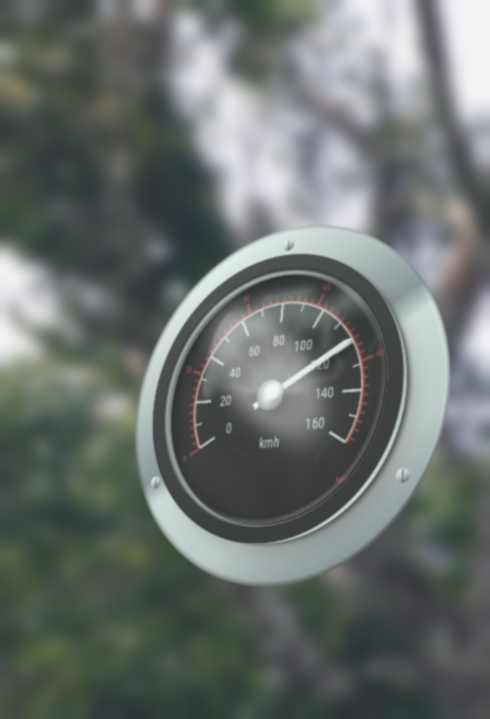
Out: 120; km/h
